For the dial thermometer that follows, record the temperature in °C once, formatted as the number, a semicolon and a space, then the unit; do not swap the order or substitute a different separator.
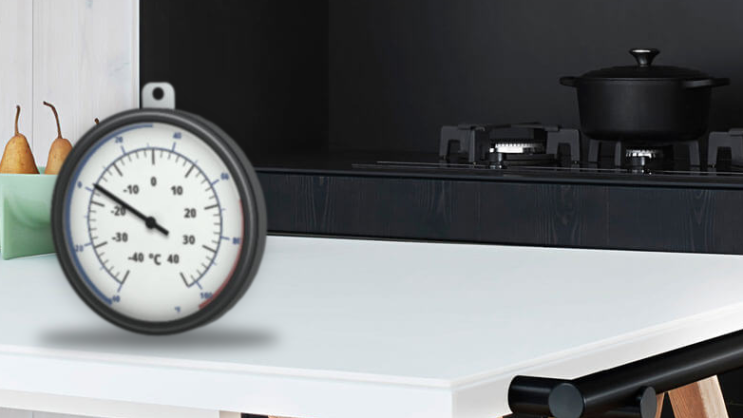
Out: -16; °C
